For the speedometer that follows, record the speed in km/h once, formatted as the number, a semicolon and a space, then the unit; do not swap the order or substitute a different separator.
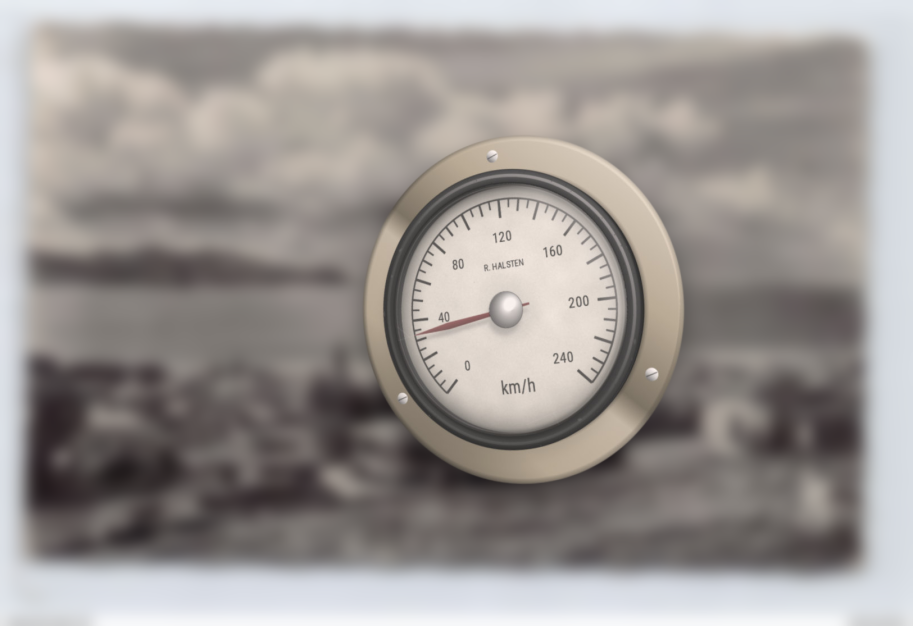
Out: 32.5; km/h
